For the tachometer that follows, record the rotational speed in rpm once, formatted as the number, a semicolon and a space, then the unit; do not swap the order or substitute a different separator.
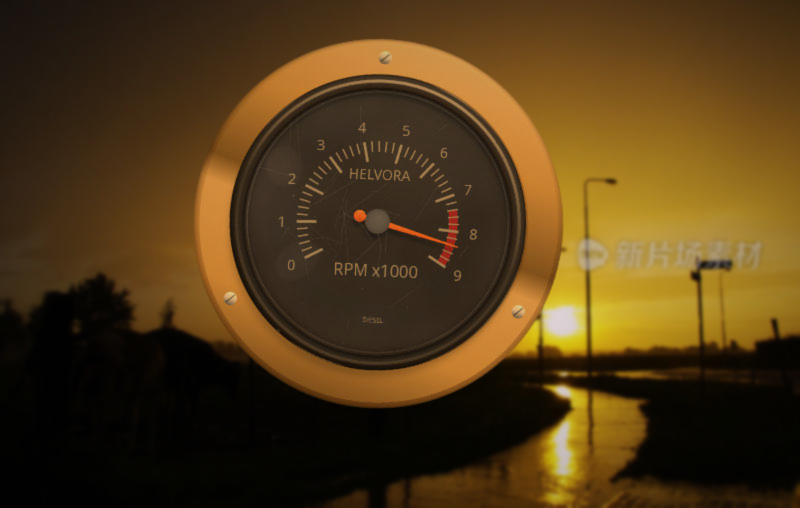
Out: 8400; rpm
